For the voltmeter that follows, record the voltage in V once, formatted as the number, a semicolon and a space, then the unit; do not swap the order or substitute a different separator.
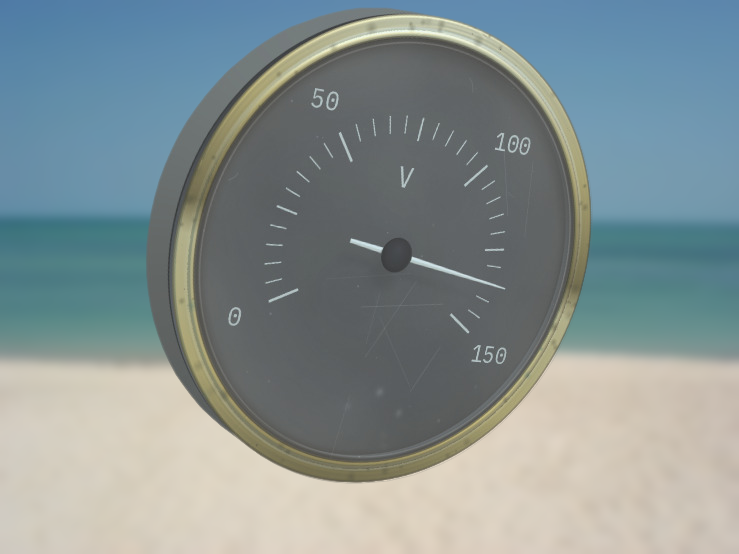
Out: 135; V
